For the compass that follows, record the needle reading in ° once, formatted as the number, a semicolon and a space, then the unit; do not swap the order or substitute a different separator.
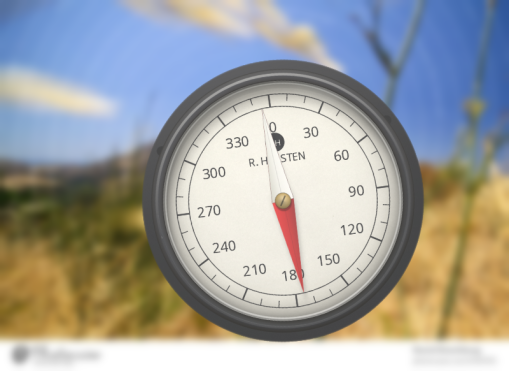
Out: 175; °
